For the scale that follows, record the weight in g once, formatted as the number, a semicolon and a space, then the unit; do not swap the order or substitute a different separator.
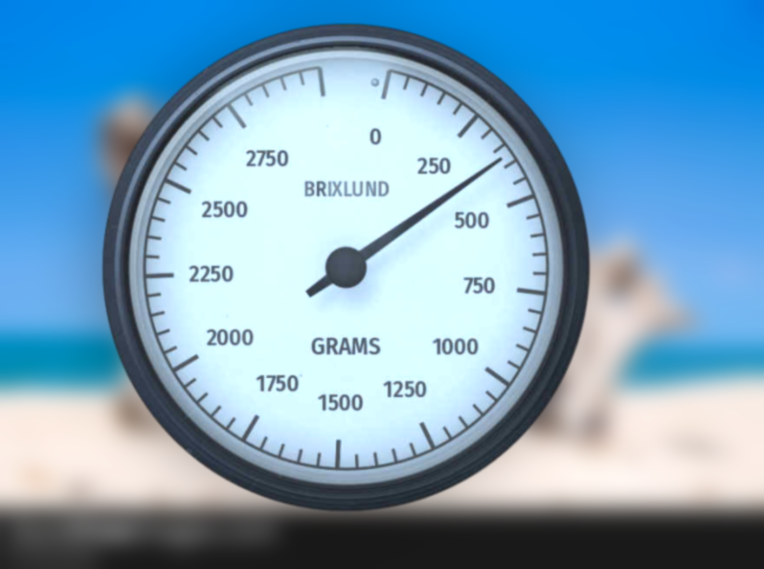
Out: 375; g
